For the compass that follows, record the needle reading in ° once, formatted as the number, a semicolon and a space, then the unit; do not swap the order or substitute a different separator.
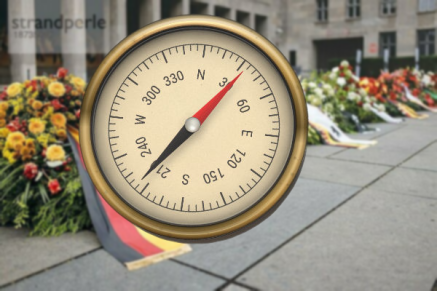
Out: 35; °
